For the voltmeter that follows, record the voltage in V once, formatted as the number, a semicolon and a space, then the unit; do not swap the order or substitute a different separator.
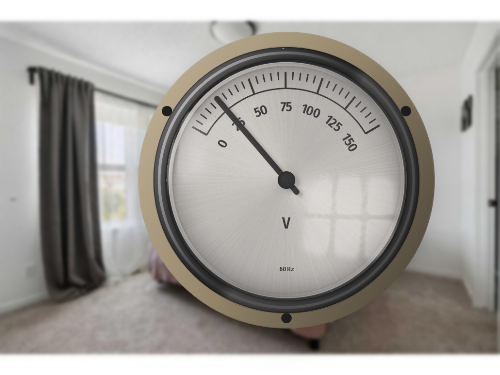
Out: 25; V
